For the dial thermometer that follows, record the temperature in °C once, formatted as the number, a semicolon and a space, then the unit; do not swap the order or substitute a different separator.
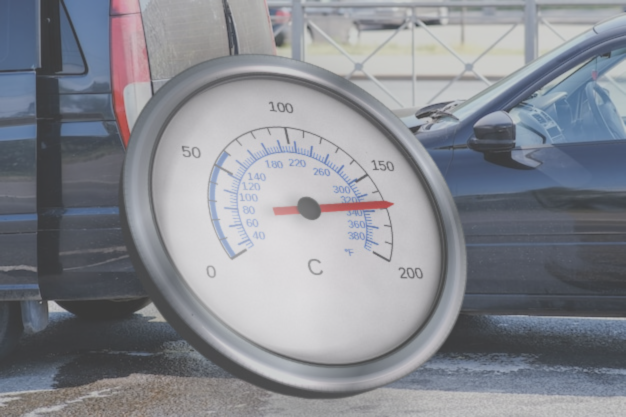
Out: 170; °C
